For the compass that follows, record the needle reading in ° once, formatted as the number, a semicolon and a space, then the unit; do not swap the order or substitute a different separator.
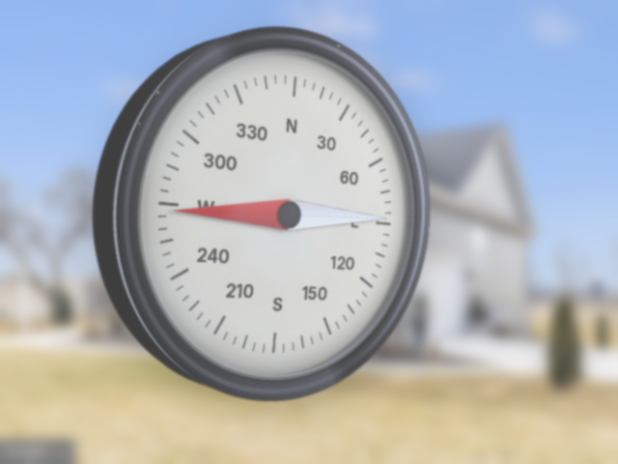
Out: 267.5; °
